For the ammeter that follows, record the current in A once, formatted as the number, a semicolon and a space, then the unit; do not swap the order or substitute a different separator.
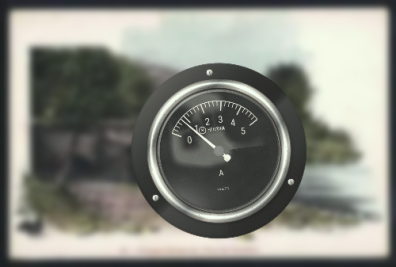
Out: 0.8; A
